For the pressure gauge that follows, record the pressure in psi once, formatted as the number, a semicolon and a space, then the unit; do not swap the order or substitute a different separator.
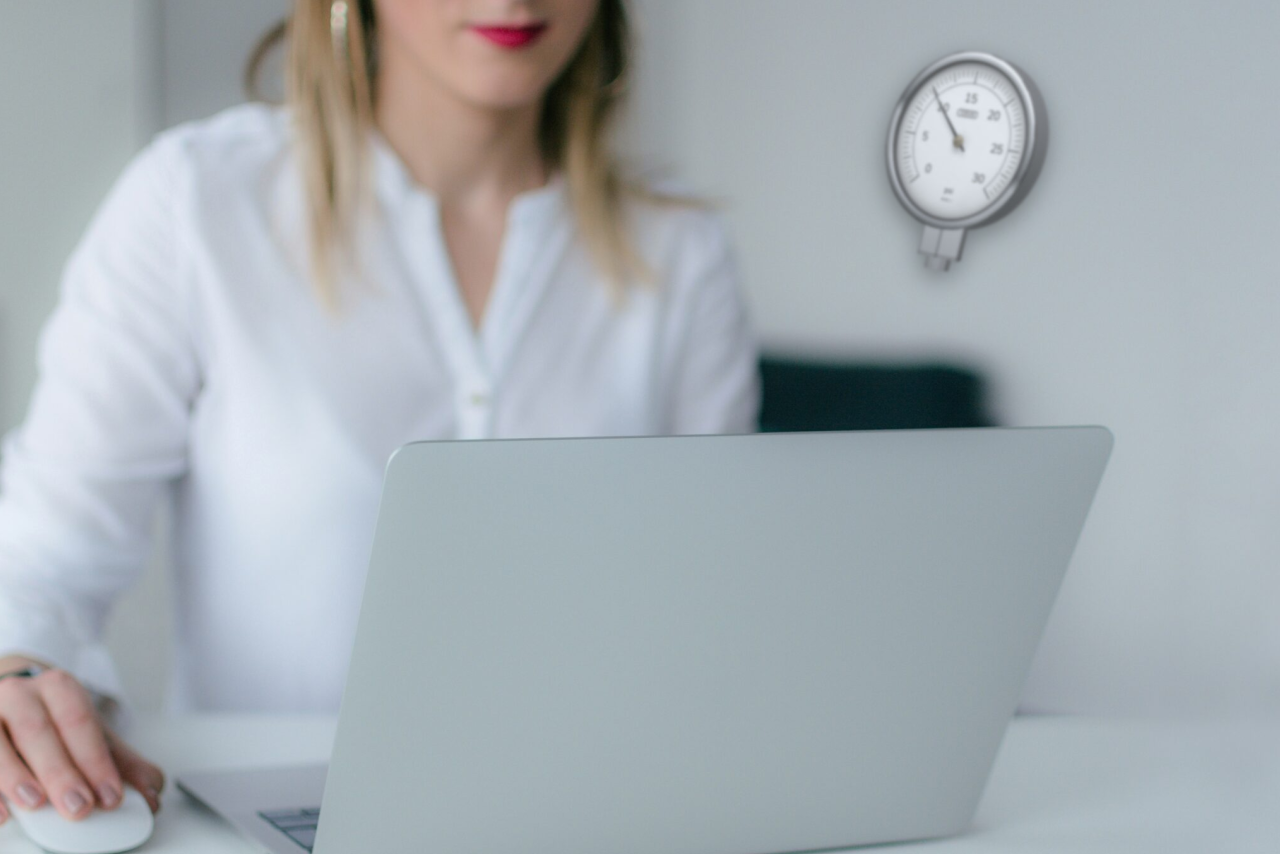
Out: 10; psi
